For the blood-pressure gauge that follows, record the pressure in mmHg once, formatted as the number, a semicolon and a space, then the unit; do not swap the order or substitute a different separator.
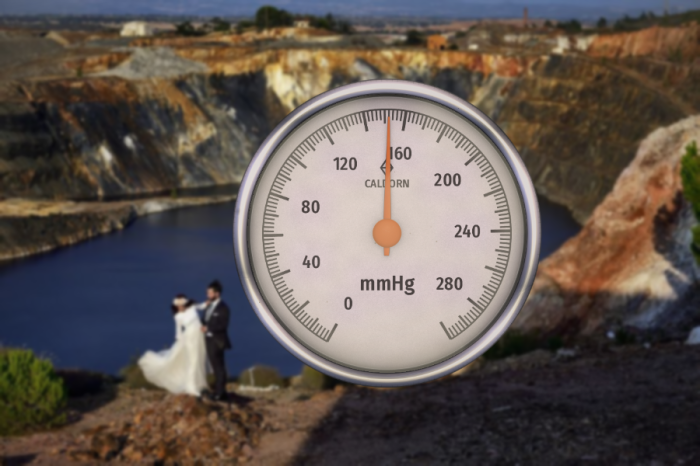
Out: 152; mmHg
